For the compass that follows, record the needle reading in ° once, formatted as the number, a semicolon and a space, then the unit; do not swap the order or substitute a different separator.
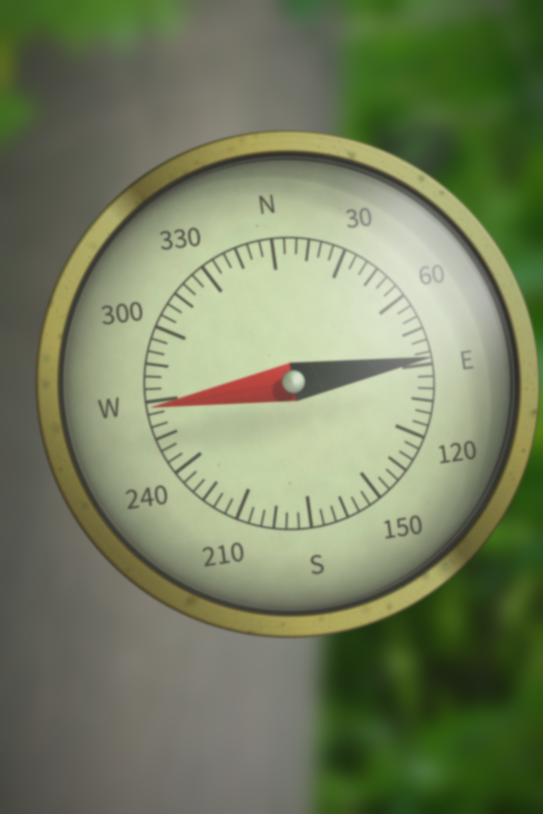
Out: 267.5; °
